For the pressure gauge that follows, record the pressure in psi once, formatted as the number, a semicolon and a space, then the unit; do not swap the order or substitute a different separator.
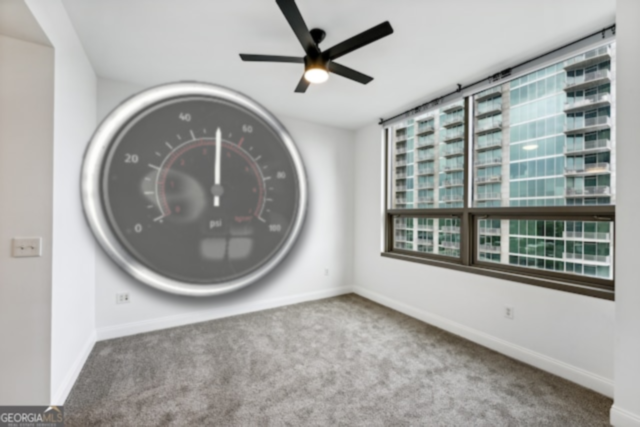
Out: 50; psi
